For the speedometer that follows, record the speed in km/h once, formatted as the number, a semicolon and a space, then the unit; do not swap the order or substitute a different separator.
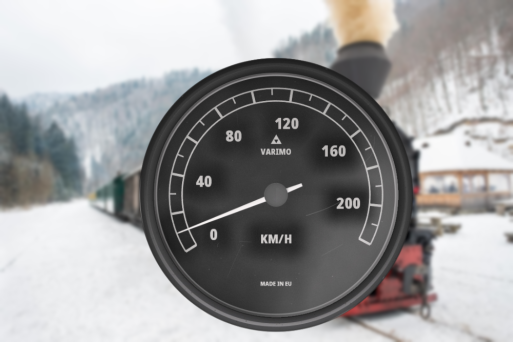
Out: 10; km/h
